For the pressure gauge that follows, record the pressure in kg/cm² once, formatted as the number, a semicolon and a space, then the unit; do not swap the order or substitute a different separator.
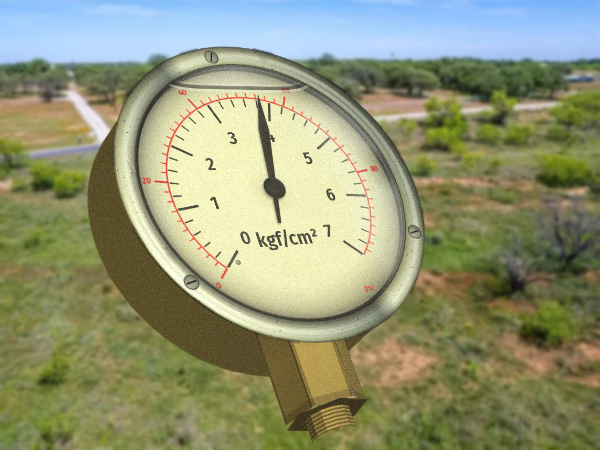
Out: 3.8; kg/cm²
